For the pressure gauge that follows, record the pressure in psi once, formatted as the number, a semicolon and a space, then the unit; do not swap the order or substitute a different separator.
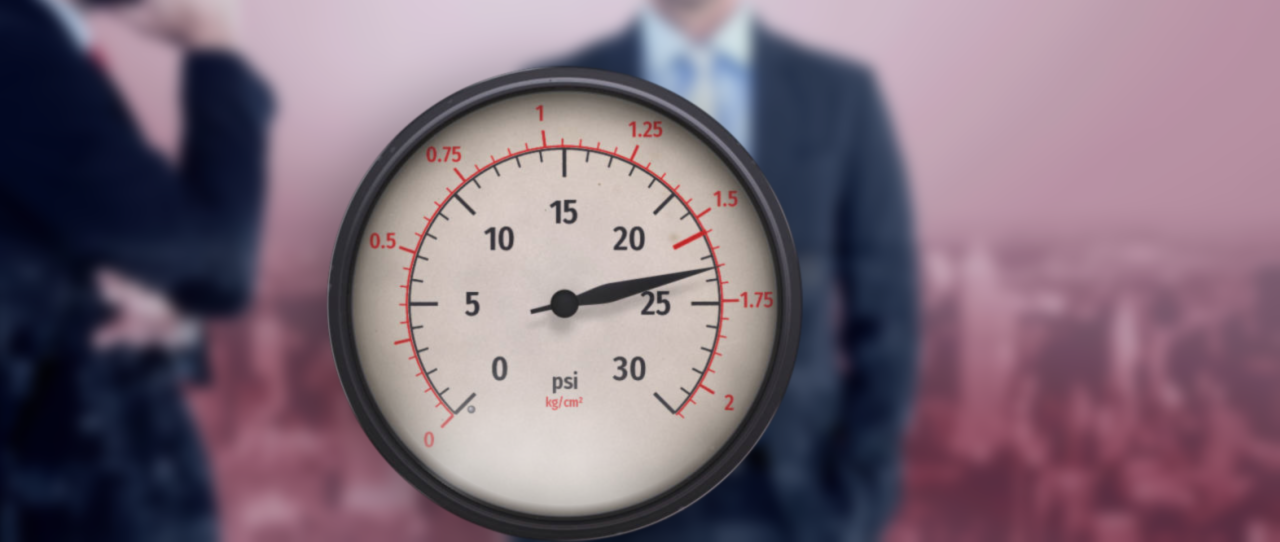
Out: 23.5; psi
